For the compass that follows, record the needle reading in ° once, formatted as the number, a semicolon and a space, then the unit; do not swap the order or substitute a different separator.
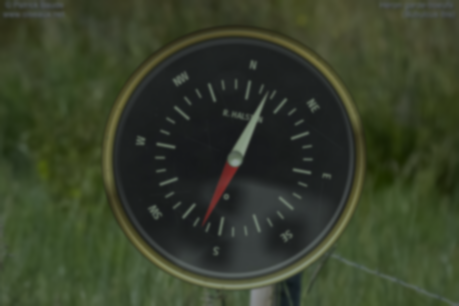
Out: 195; °
